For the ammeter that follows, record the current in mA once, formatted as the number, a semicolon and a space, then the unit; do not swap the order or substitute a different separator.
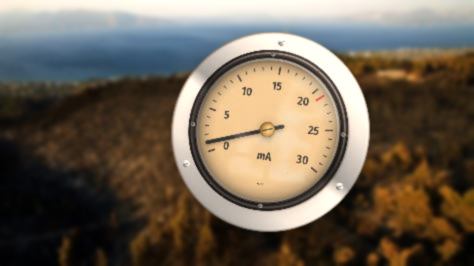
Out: 1; mA
